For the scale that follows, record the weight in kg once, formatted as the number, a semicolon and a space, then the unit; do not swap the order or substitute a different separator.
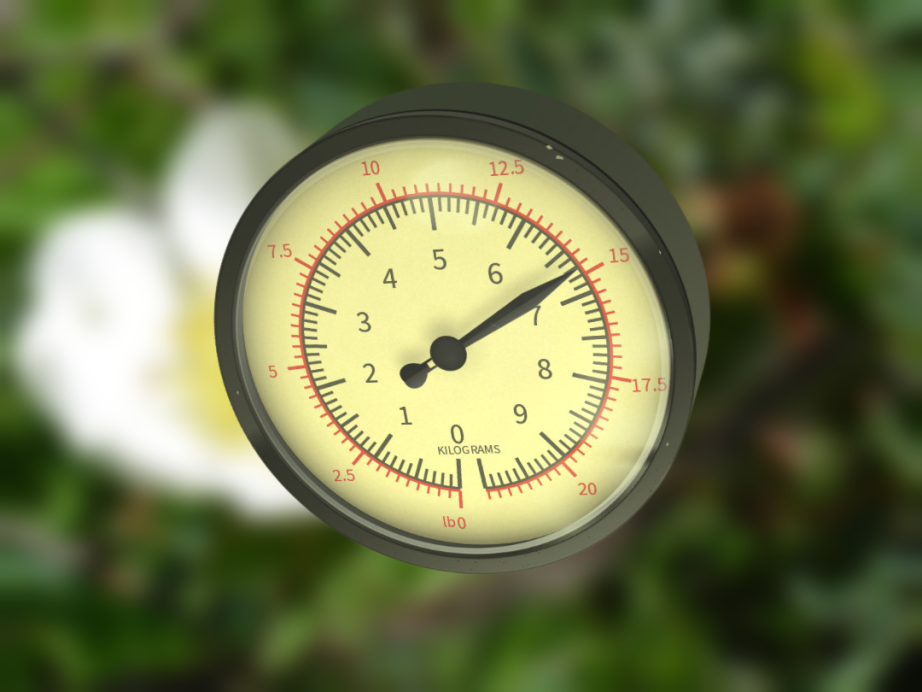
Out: 6.7; kg
